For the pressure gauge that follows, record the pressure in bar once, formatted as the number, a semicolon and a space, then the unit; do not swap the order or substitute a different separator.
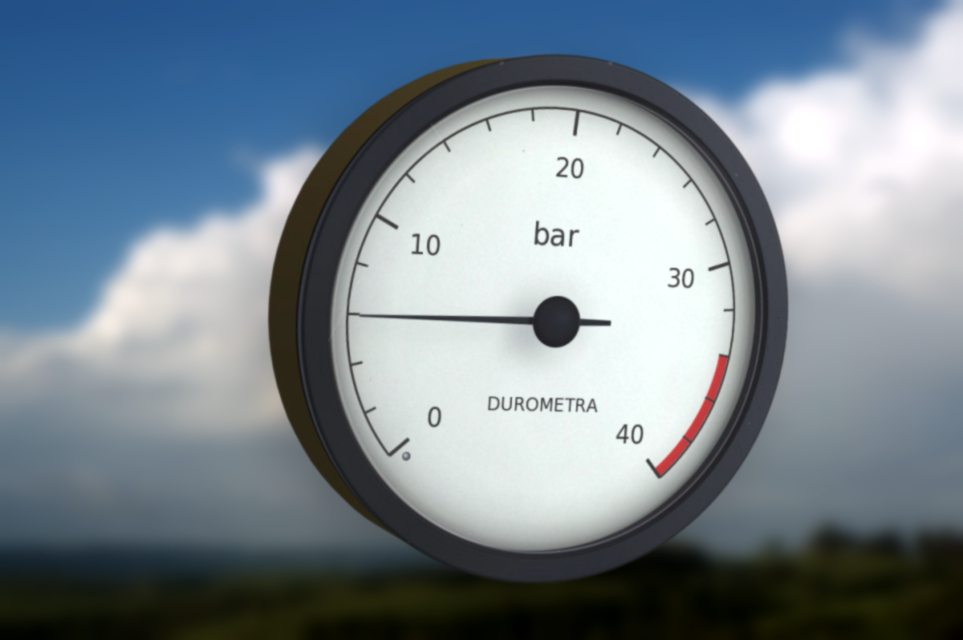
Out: 6; bar
